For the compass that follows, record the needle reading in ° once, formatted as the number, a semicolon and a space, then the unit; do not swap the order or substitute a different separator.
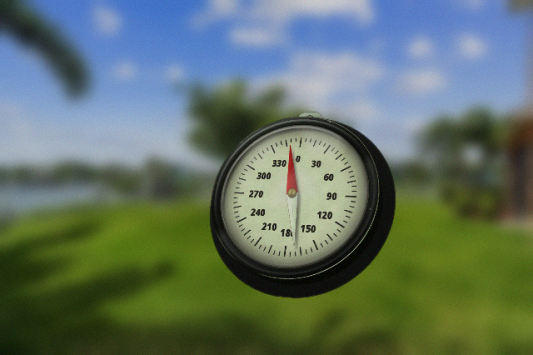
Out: 350; °
